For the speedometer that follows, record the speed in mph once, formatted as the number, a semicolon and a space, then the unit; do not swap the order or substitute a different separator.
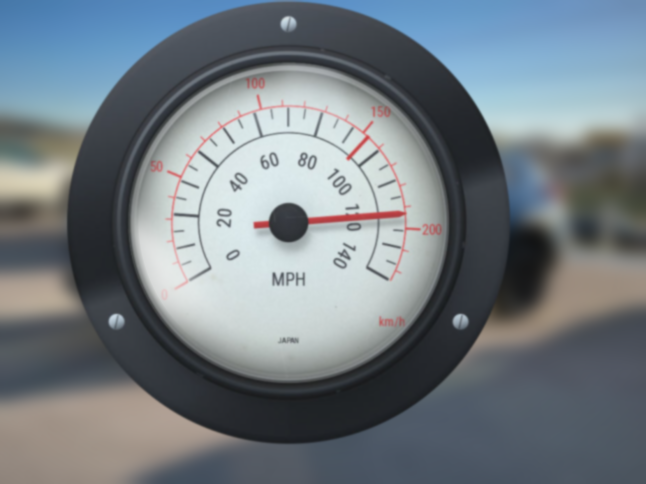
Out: 120; mph
